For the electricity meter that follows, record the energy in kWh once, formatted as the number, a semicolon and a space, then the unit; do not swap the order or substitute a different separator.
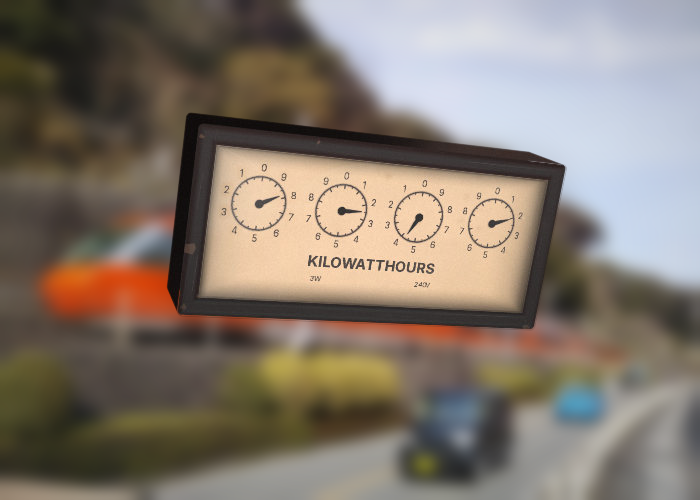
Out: 8242; kWh
